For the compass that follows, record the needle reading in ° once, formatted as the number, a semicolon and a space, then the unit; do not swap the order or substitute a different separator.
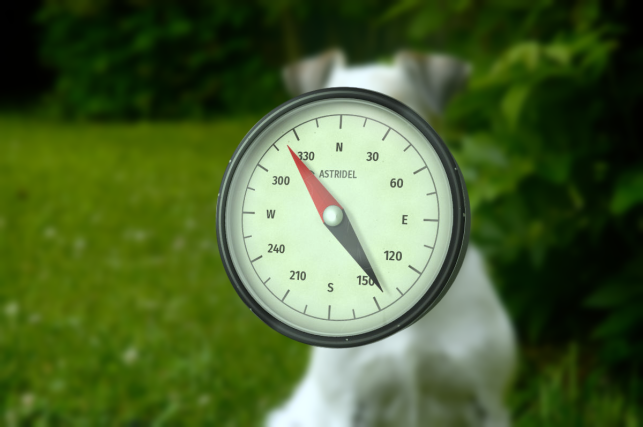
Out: 322.5; °
